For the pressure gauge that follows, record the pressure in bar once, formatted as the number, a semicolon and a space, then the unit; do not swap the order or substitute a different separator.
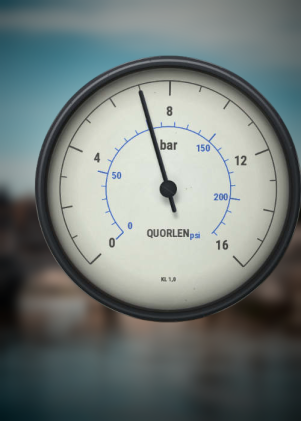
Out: 7; bar
